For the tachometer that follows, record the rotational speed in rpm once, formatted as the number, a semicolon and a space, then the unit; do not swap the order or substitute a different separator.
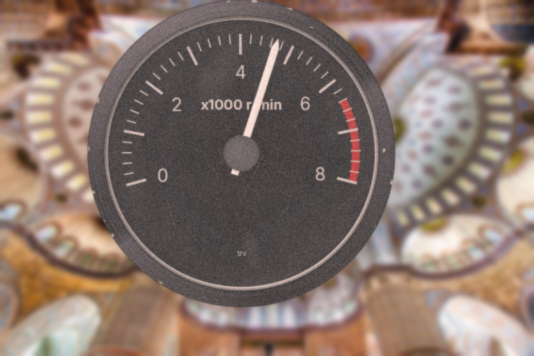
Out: 4700; rpm
